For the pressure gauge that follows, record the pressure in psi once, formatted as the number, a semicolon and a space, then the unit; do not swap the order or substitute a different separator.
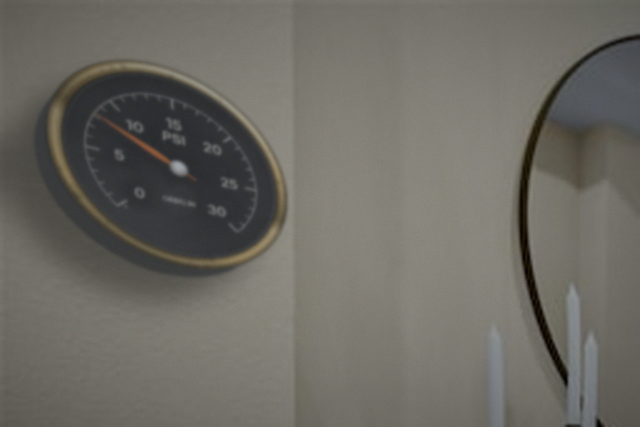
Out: 8; psi
